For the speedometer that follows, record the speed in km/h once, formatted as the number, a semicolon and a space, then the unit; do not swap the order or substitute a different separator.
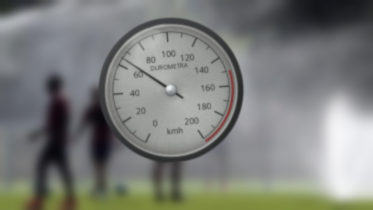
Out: 65; km/h
